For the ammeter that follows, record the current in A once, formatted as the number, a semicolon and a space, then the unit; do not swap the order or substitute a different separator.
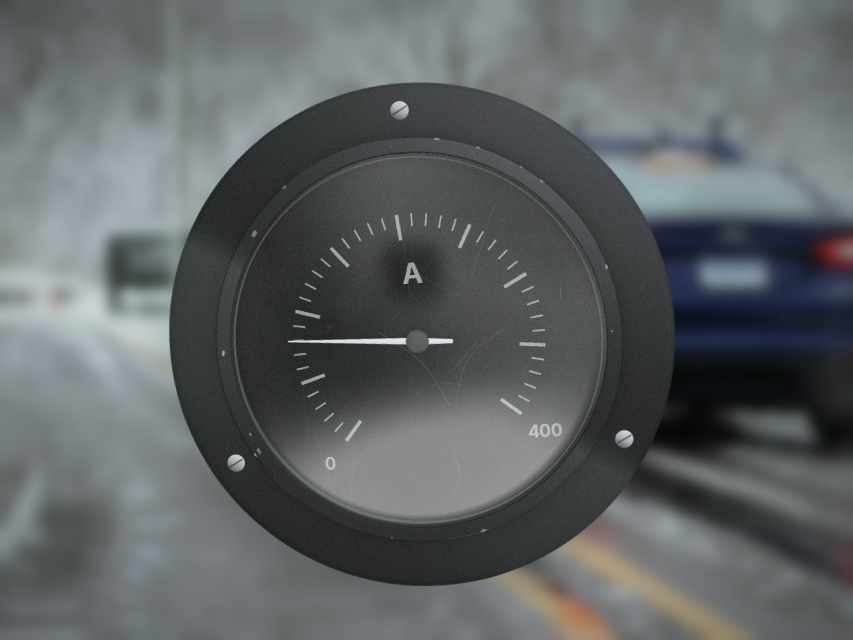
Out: 80; A
